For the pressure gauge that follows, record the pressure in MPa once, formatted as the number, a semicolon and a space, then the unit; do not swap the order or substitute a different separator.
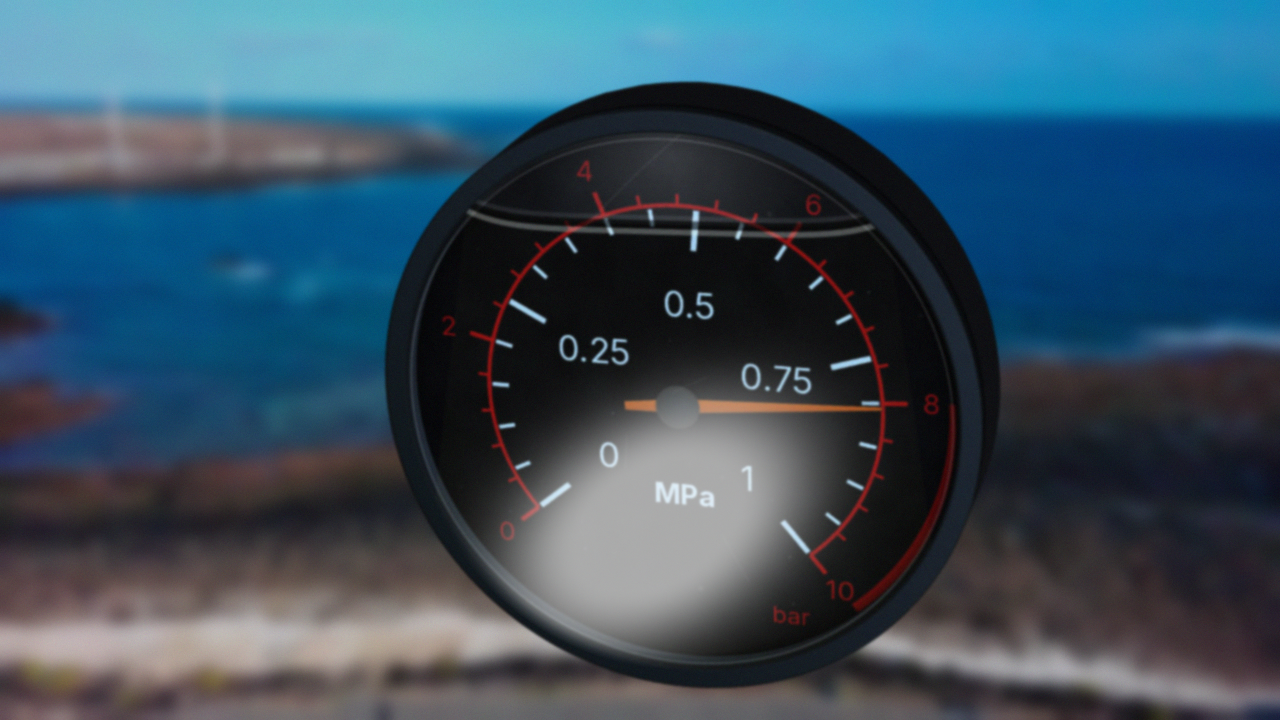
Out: 0.8; MPa
